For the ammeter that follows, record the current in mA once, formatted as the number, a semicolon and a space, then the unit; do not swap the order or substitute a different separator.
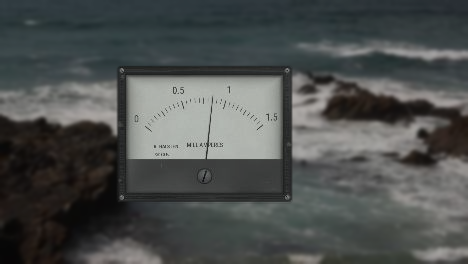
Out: 0.85; mA
